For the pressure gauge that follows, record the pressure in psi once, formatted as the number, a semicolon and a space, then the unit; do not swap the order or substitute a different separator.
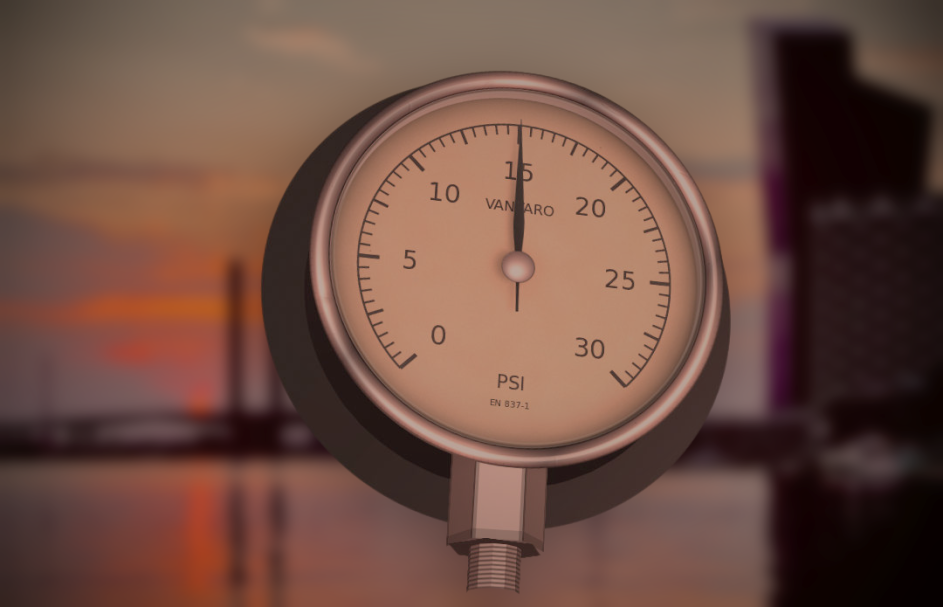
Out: 15; psi
